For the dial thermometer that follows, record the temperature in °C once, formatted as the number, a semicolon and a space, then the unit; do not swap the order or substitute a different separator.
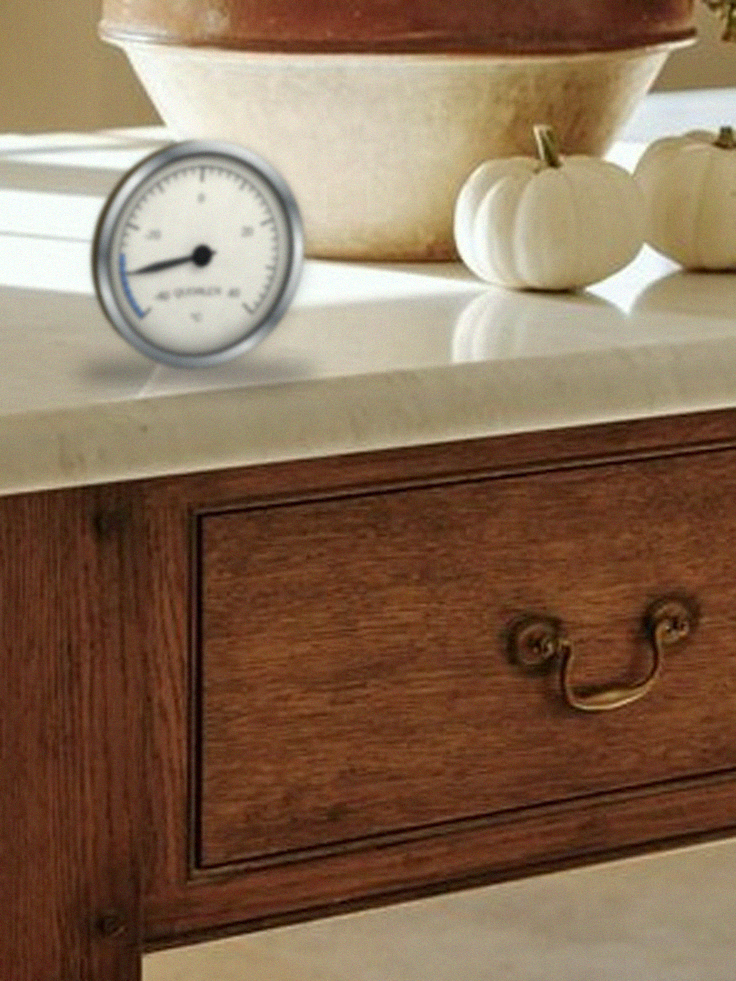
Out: -30; °C
